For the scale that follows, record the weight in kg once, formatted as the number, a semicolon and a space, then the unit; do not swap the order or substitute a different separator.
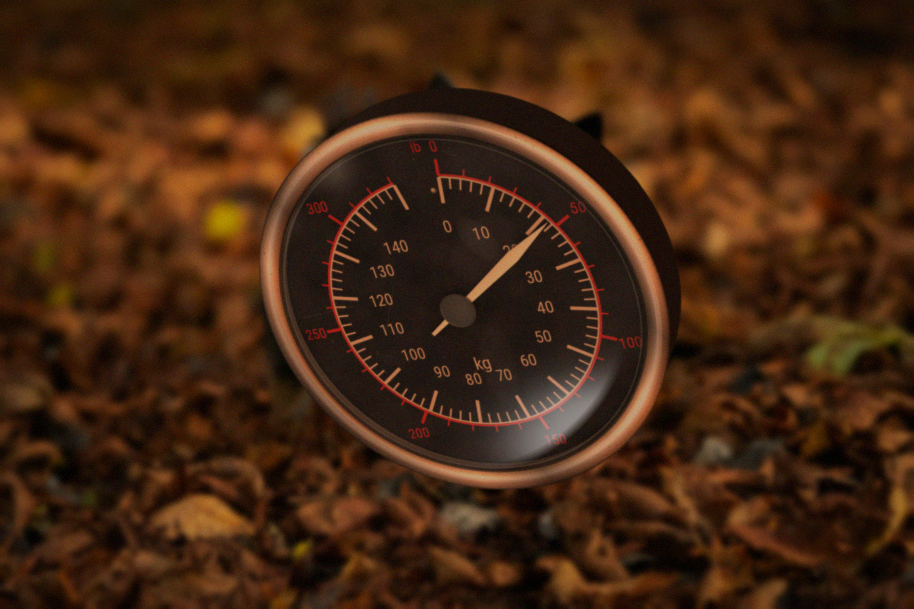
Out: 21; kg
